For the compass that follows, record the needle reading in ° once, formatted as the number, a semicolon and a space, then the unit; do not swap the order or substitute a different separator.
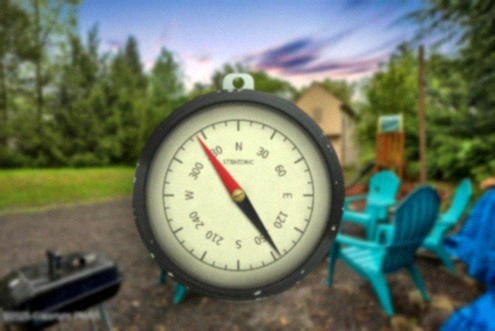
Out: 325; °
